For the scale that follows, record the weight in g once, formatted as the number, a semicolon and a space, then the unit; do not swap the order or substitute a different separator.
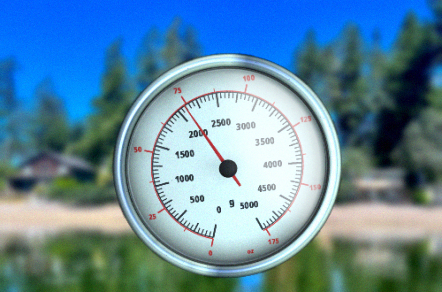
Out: 2100; g
